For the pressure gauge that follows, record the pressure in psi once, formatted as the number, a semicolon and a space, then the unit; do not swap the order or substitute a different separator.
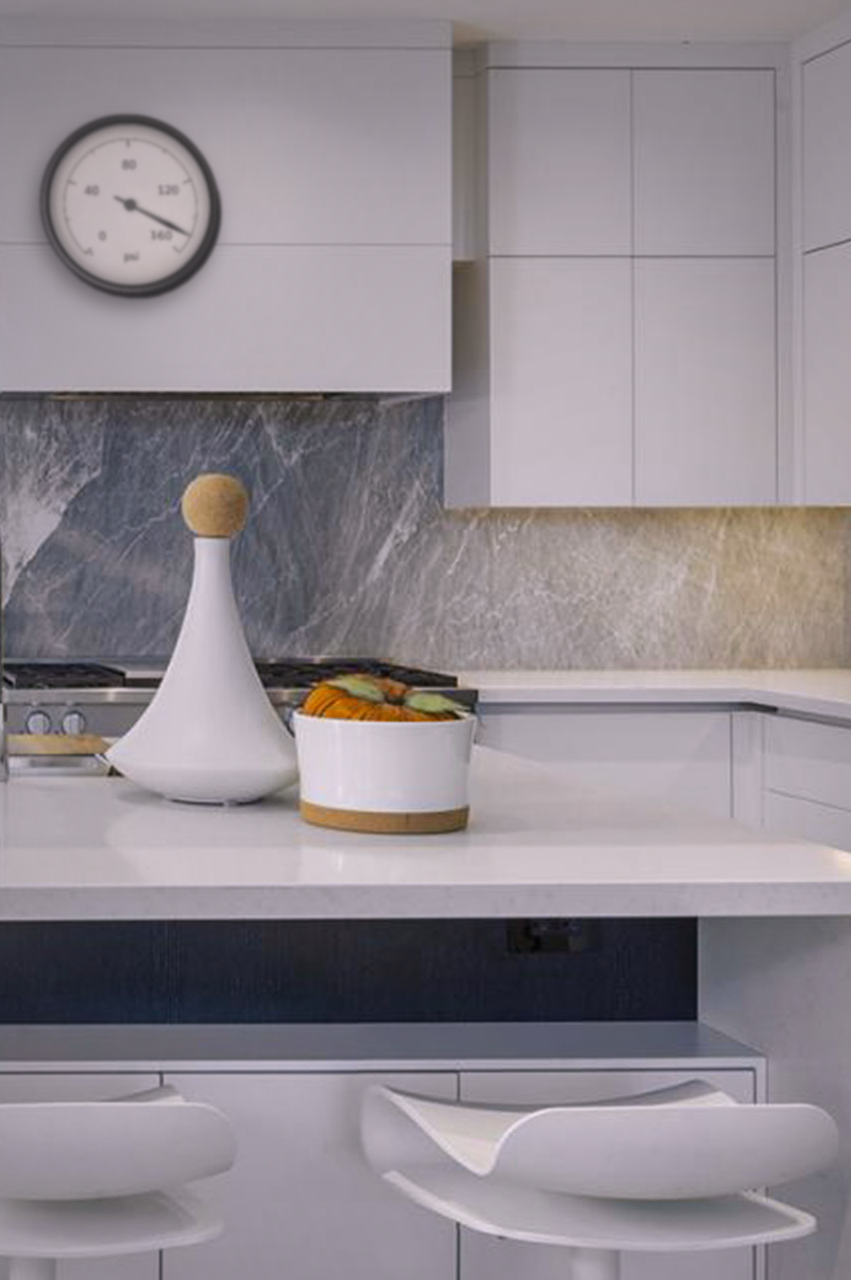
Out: 150; psi
